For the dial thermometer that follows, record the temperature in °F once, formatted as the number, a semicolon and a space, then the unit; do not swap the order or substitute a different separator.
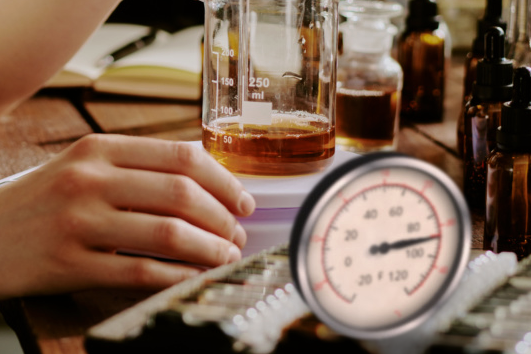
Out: 90; °F
